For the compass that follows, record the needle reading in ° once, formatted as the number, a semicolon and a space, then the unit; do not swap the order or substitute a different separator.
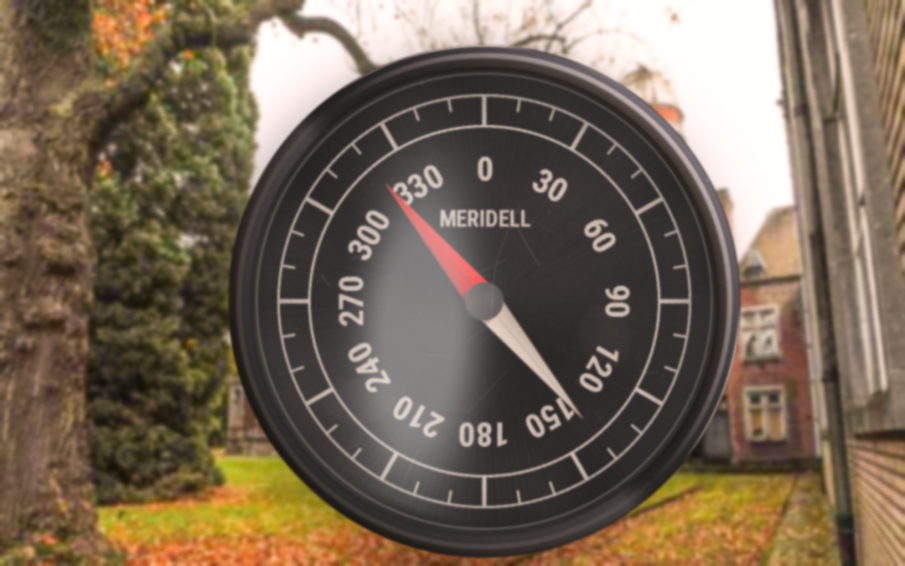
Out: 320; °
